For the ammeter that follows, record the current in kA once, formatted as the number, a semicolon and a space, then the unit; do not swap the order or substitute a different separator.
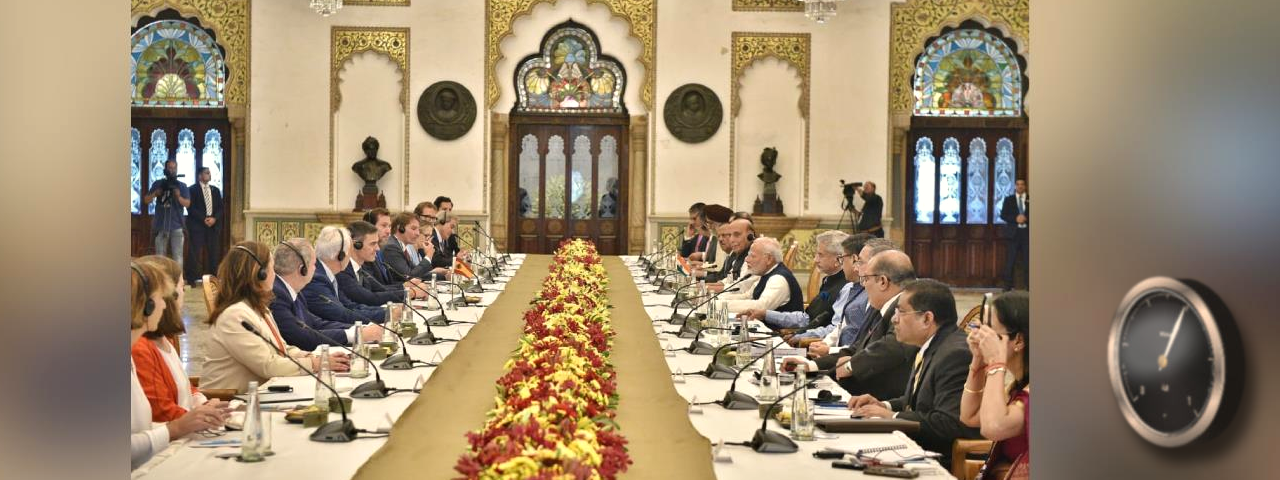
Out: 0.6; kA
